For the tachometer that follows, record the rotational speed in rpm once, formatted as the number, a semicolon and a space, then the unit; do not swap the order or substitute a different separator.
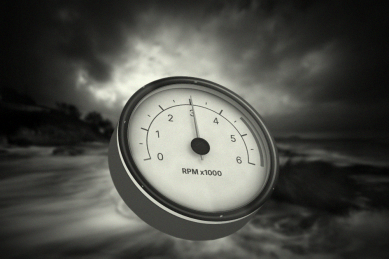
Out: 3000; rpm
